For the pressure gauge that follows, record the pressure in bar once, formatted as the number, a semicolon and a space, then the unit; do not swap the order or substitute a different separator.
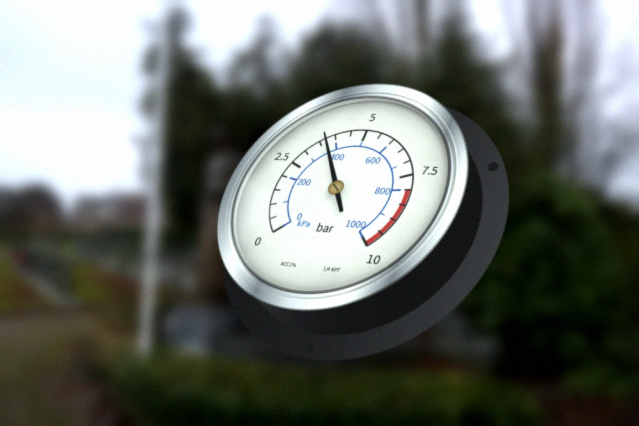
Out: 3.75; bar
